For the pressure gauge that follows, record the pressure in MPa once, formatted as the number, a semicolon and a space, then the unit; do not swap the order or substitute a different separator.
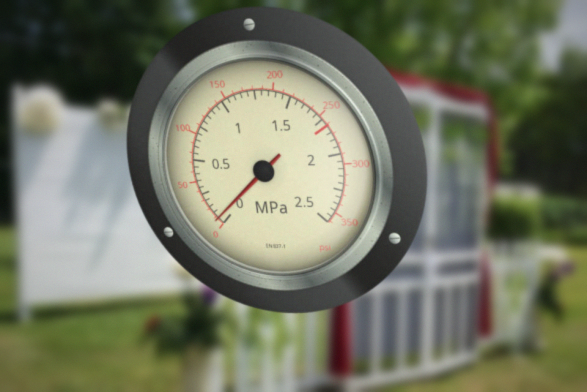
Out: 0.05; MPa
